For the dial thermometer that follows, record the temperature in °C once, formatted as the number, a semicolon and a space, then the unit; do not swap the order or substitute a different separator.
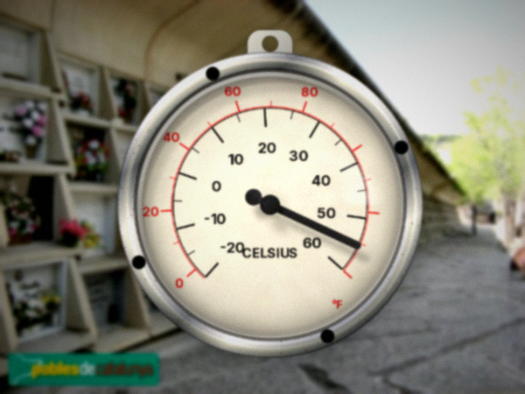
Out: 55; °C
